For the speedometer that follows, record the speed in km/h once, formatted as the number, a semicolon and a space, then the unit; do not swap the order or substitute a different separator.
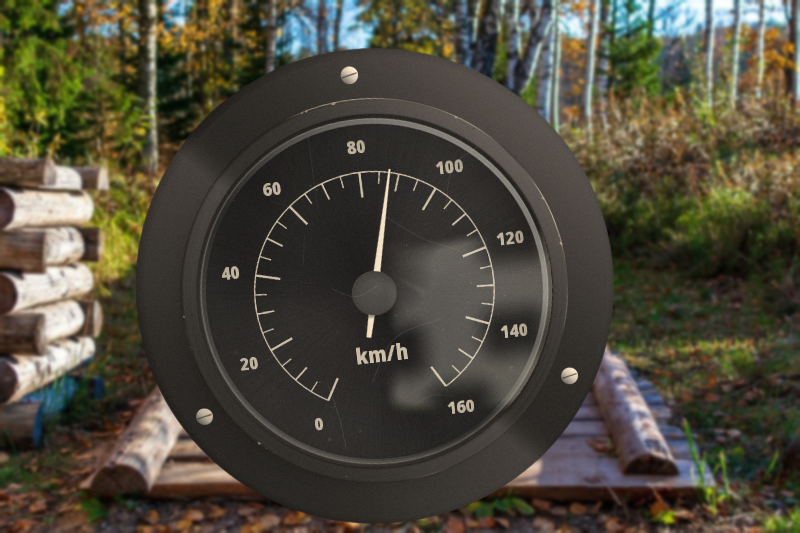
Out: 87.5; km/h
